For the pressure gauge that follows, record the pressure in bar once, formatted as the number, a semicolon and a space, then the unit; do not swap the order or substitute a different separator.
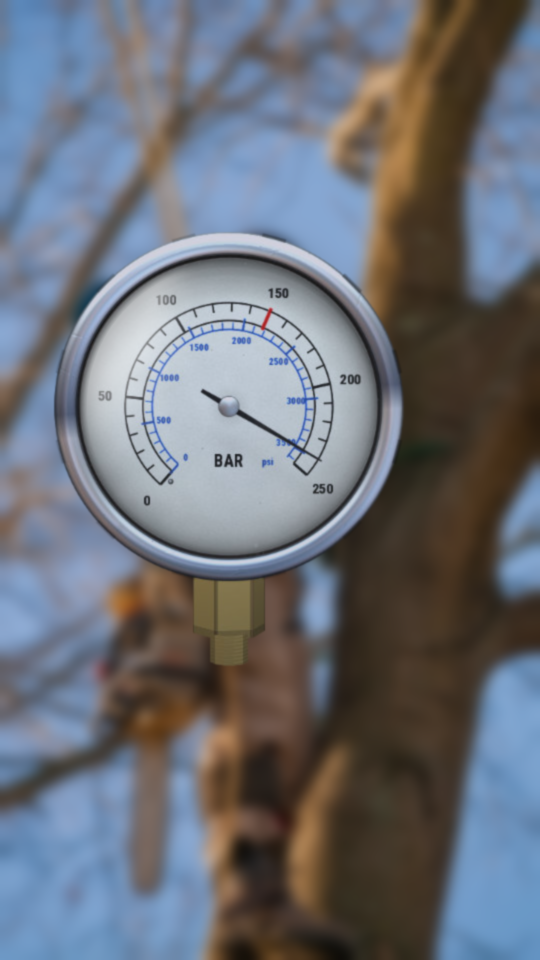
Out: 240; bar
